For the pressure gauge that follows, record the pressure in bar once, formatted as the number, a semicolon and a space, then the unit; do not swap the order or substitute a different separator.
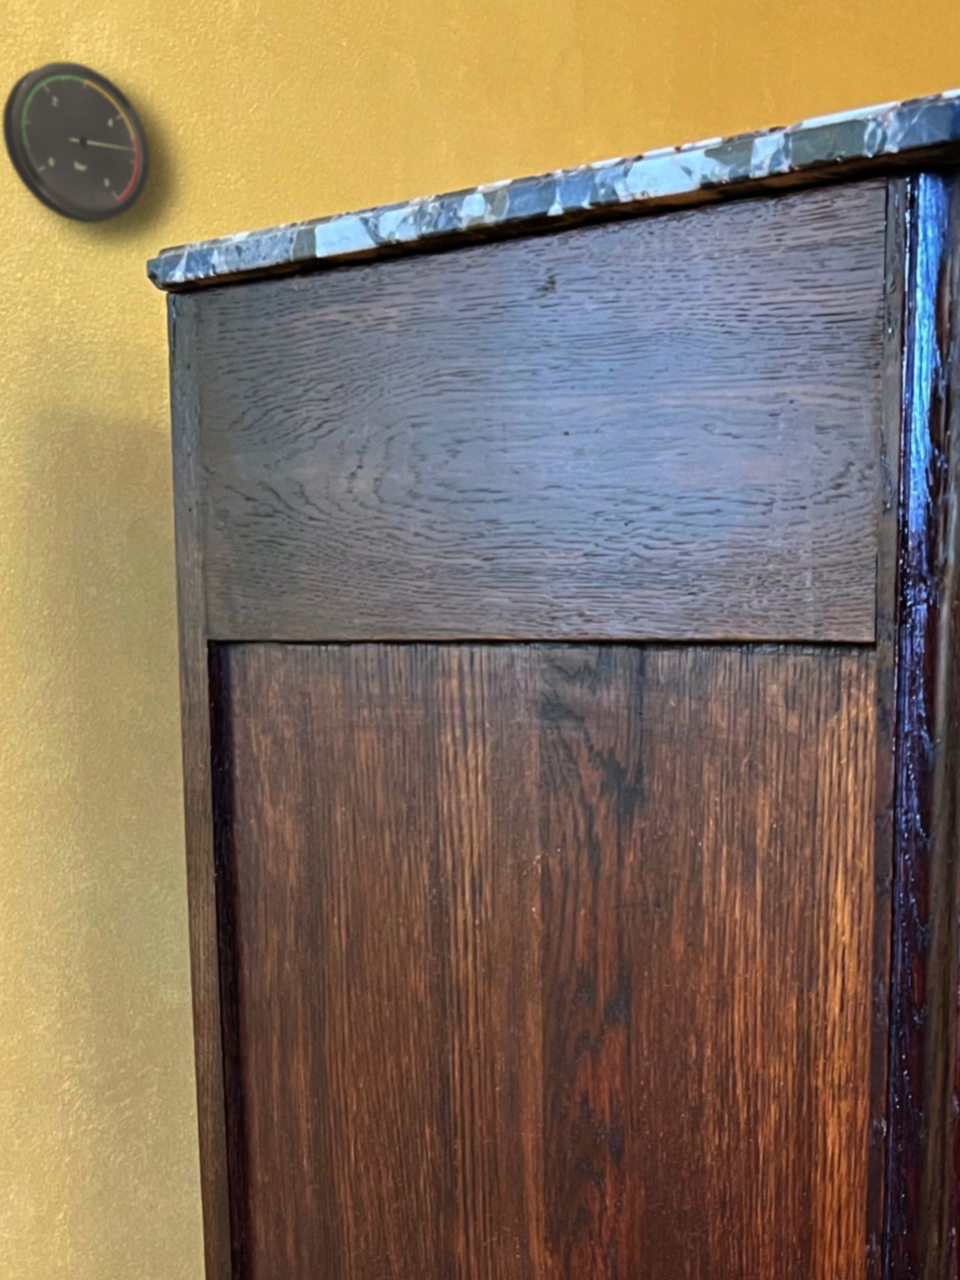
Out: 4.75; bar
